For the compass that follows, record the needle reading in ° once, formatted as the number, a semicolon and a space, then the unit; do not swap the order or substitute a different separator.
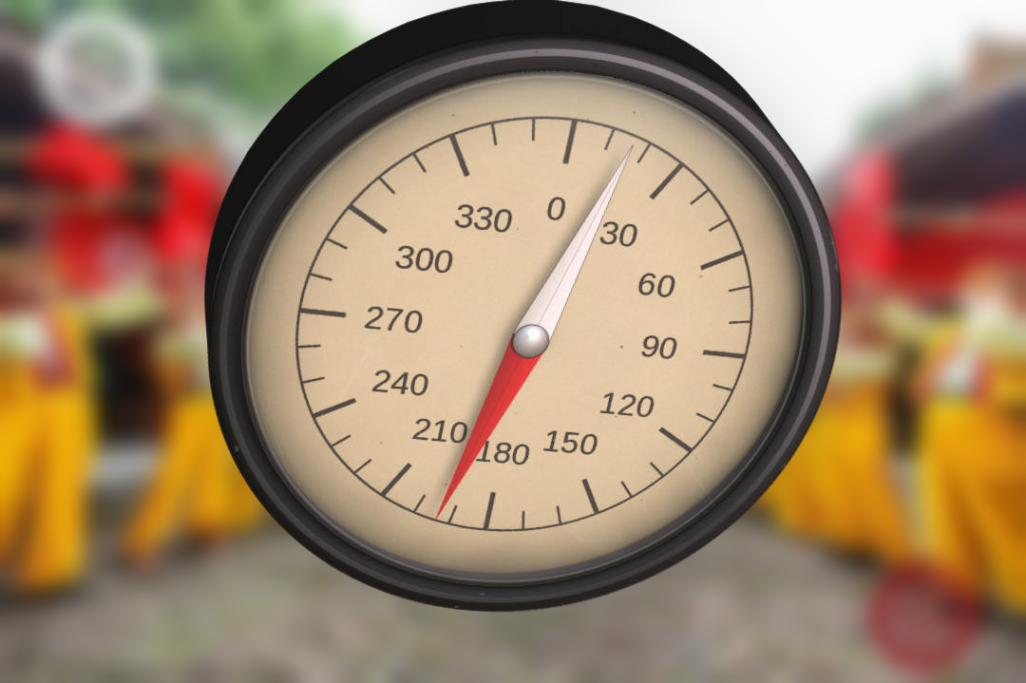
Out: 195; °
